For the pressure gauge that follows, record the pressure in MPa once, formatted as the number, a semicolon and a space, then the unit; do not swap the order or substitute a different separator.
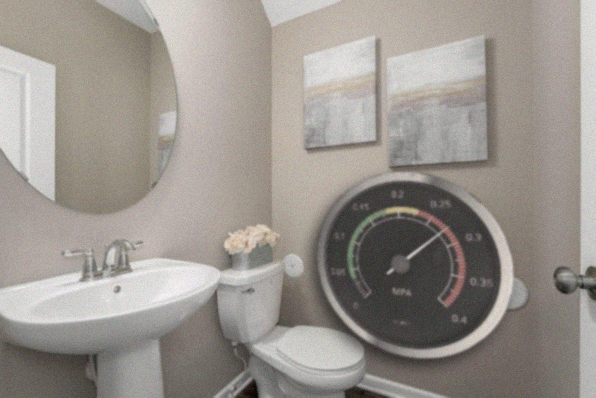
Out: 0.275; MPa
